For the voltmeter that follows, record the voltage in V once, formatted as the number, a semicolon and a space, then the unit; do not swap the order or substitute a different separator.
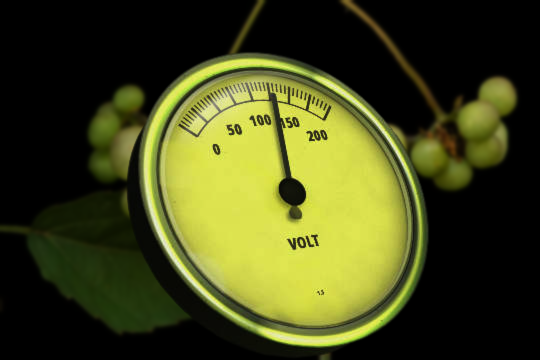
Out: 125; V
